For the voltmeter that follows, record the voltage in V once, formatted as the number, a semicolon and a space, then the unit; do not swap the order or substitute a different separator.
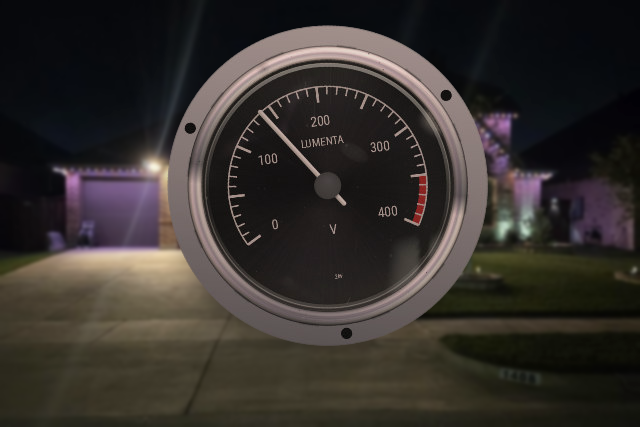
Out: 140; V
